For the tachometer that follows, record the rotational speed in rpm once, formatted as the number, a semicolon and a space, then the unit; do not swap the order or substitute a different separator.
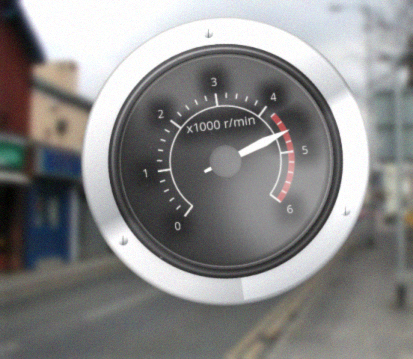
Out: 4600; rpm
